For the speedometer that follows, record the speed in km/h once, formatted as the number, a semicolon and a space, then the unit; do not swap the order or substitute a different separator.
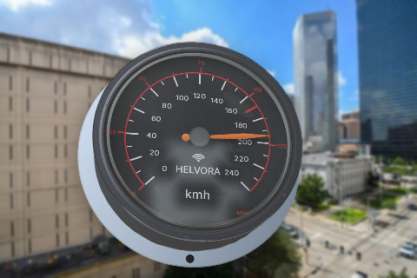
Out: 195; km/h
